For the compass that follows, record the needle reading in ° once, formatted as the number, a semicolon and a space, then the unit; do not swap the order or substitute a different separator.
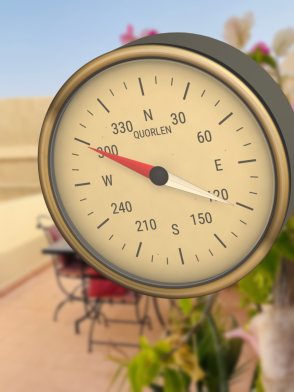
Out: 300; °
